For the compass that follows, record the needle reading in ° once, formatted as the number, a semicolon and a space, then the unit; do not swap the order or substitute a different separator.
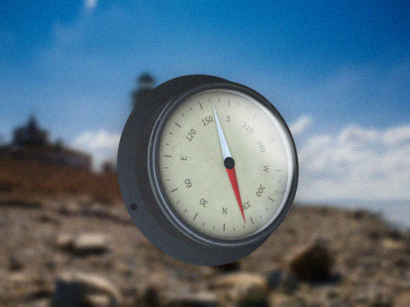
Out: 340; °
